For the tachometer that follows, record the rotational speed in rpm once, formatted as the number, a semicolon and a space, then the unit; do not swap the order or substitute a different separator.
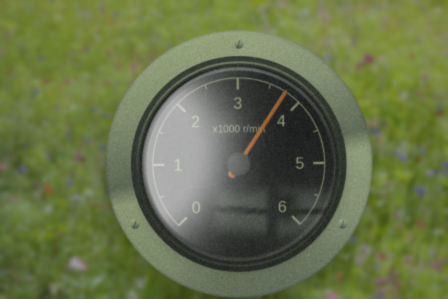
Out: 3750; rpm
